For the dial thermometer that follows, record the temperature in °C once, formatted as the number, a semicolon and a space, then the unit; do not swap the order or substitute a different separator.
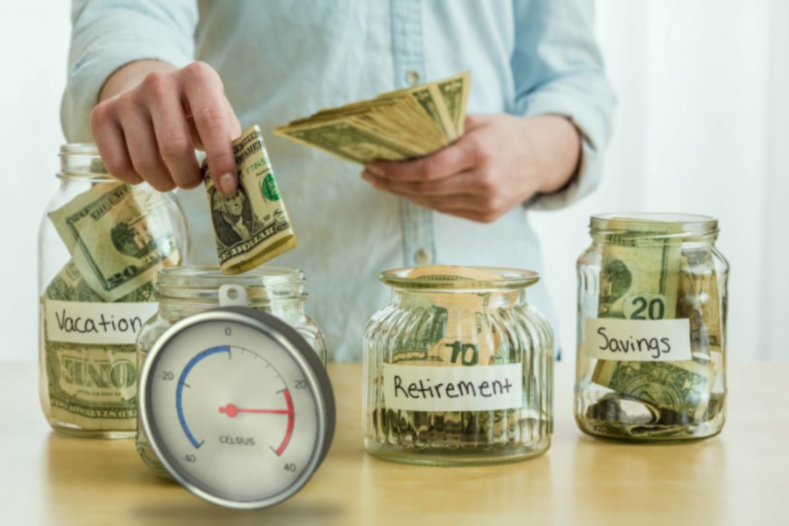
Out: 26; °C
